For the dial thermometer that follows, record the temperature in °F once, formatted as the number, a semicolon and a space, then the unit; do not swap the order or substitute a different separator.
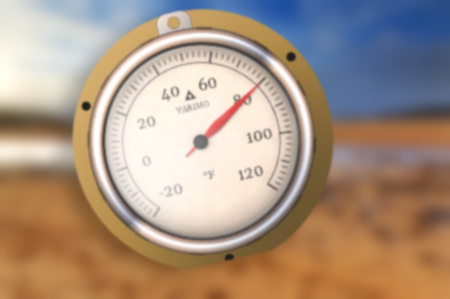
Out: 80; °F
